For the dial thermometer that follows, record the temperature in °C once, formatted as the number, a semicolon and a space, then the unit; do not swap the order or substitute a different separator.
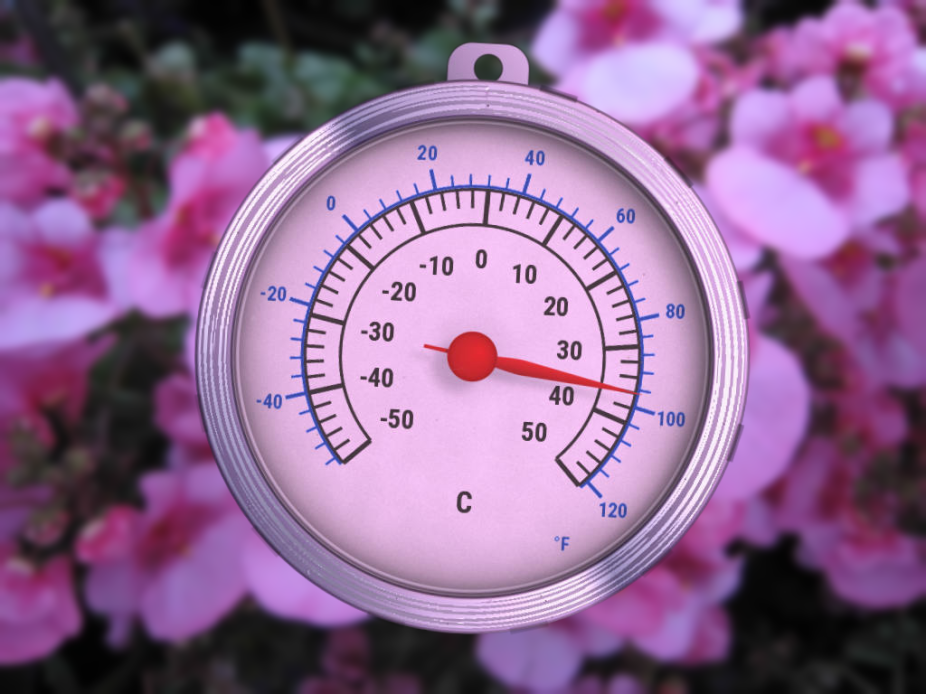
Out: 36; °C
